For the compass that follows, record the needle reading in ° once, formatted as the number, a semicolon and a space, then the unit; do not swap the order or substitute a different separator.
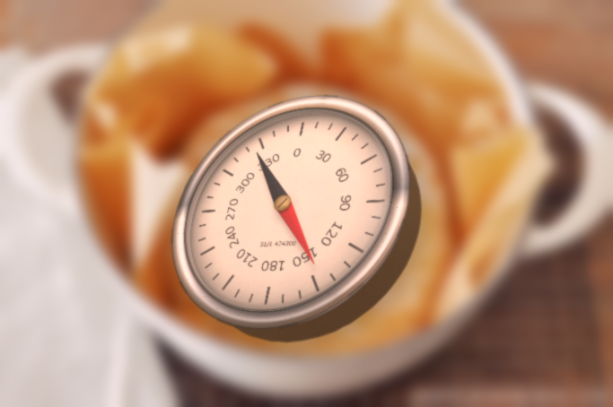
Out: 145; °
